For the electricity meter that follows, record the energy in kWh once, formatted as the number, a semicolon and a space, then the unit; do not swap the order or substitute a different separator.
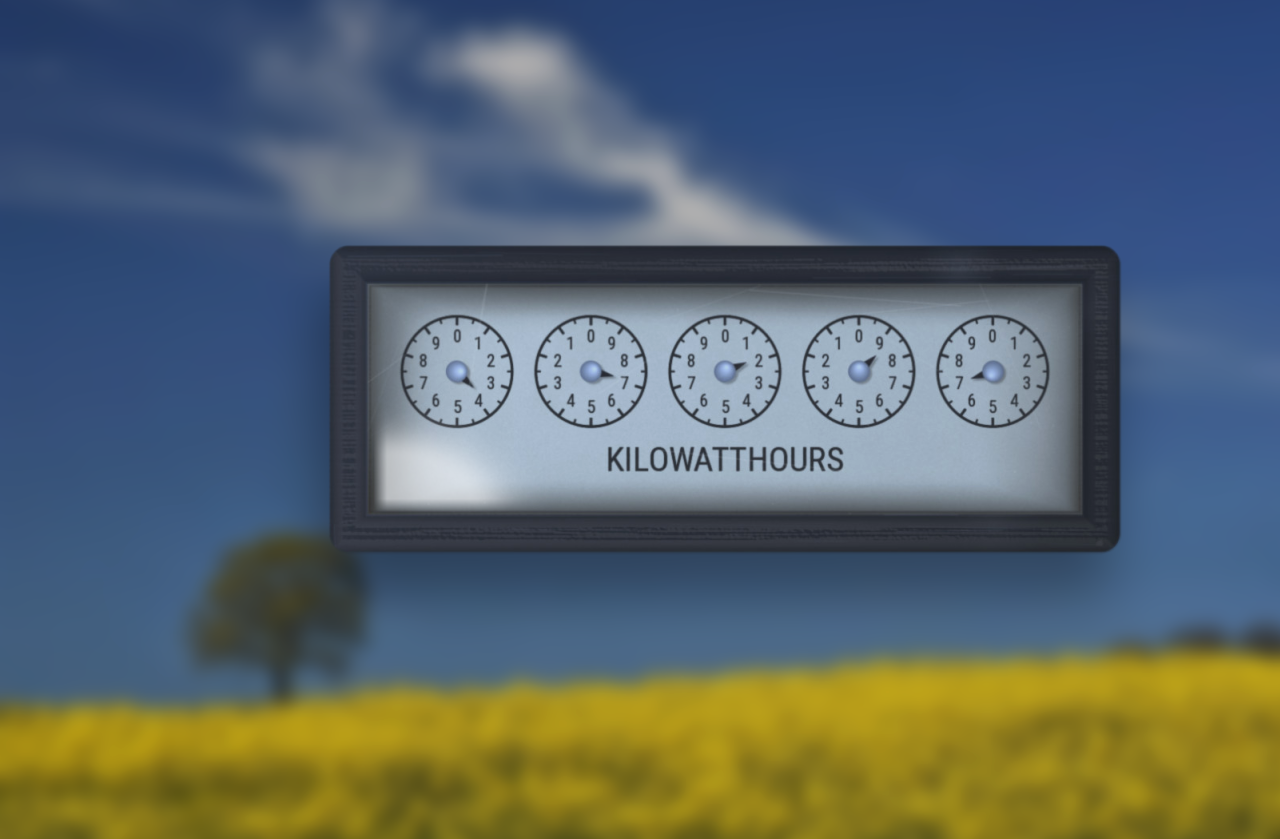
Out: 37187; kWh
